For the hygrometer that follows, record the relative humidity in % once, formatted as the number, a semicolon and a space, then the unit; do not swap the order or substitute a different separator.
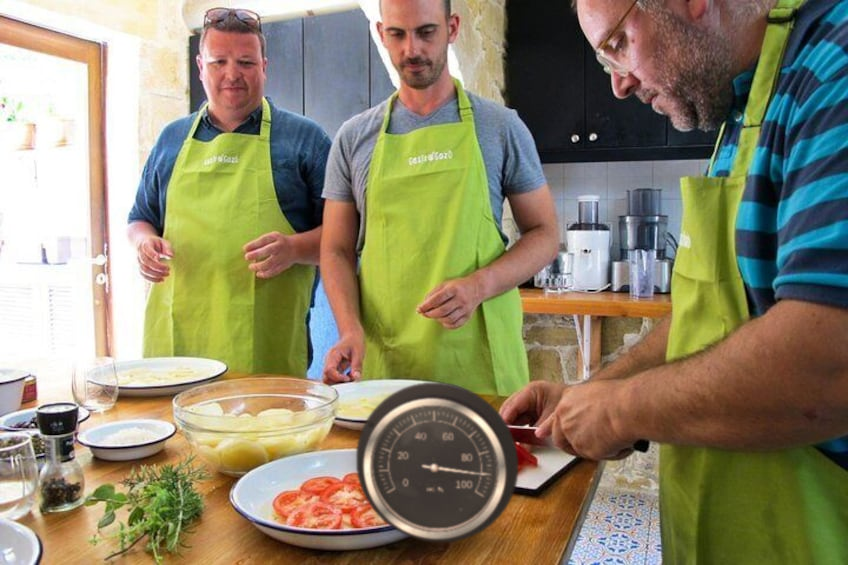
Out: 90; %
